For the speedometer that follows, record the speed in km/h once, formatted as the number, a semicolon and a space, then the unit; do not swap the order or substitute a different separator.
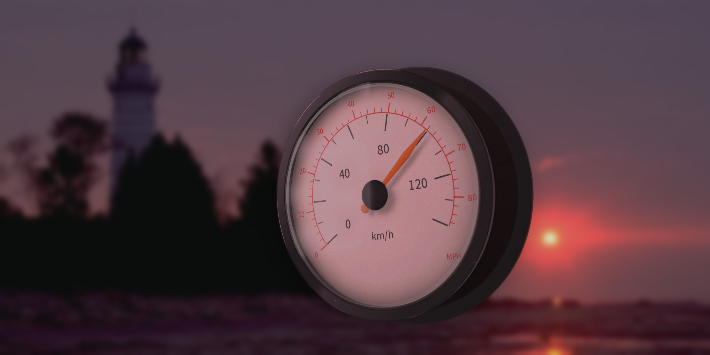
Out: 100; km/h
